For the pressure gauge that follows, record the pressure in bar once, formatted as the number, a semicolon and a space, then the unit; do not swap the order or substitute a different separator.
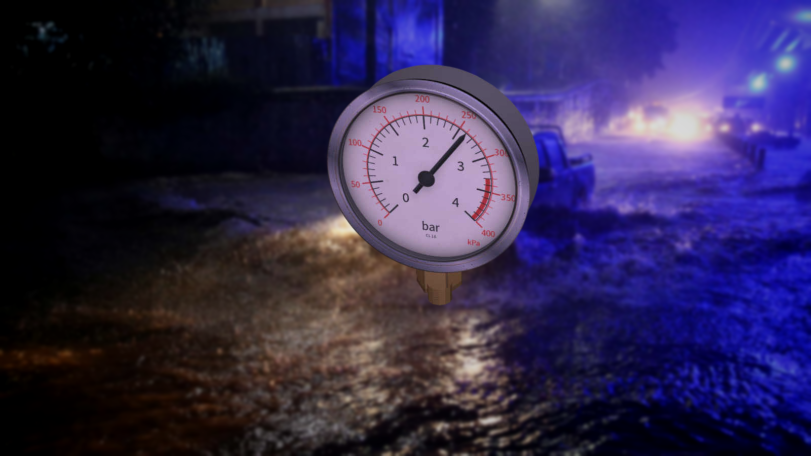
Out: 2.6; bar
